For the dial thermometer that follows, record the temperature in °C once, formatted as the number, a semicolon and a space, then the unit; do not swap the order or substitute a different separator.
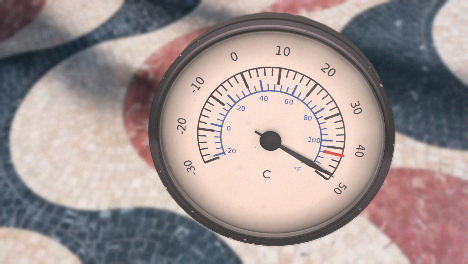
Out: 48; °C
